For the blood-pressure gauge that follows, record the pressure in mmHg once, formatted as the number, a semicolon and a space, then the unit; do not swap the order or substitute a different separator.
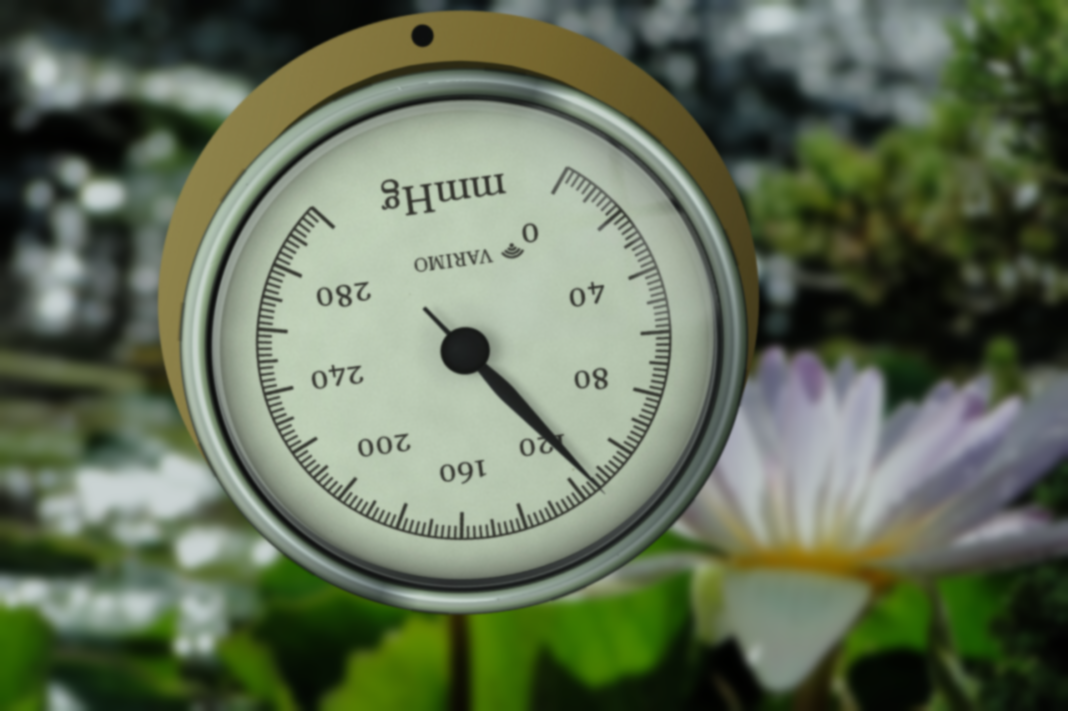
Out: 114; mmHg
